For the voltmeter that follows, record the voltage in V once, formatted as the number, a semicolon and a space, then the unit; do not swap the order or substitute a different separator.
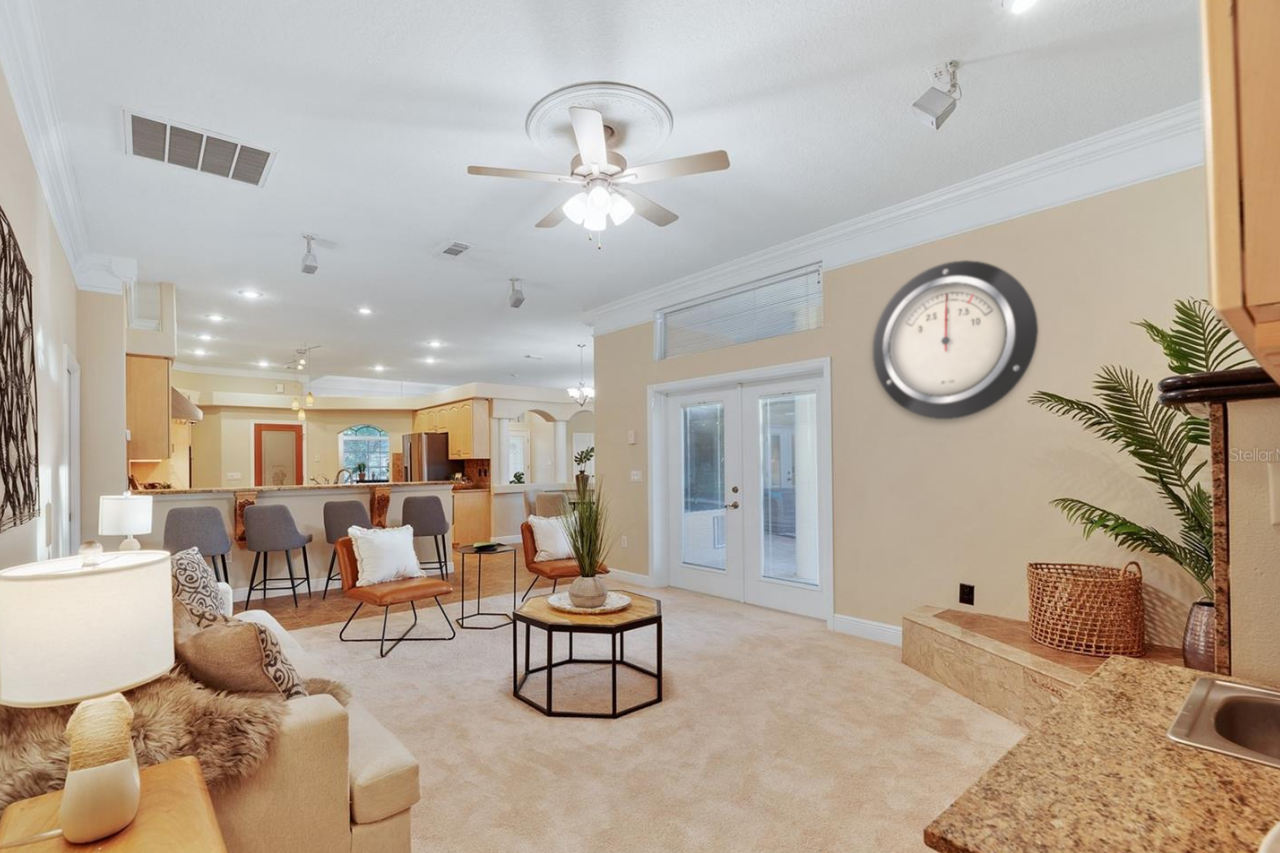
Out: 5; V
